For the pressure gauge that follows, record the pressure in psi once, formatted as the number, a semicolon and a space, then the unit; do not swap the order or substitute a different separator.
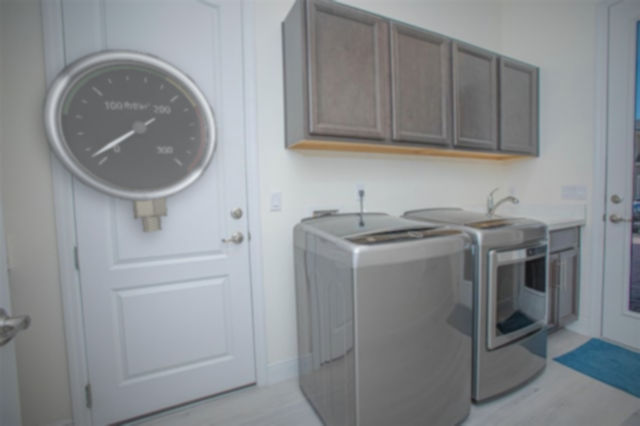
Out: 10; psi
